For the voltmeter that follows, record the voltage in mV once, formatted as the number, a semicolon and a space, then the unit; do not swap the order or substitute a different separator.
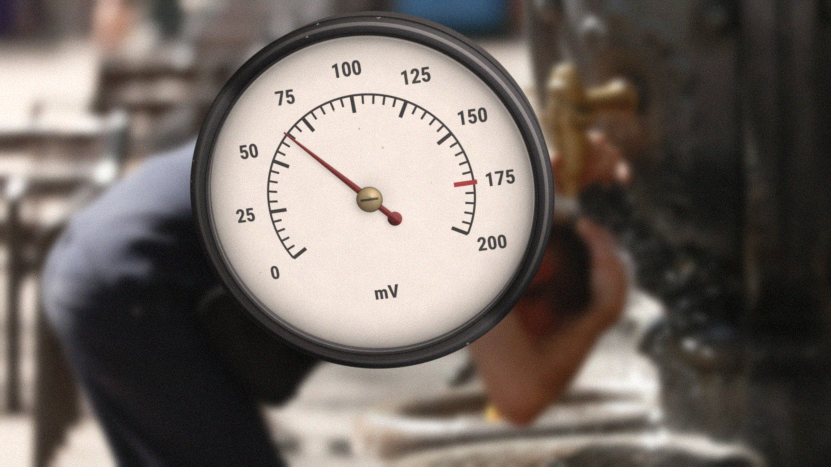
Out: 65; mV
